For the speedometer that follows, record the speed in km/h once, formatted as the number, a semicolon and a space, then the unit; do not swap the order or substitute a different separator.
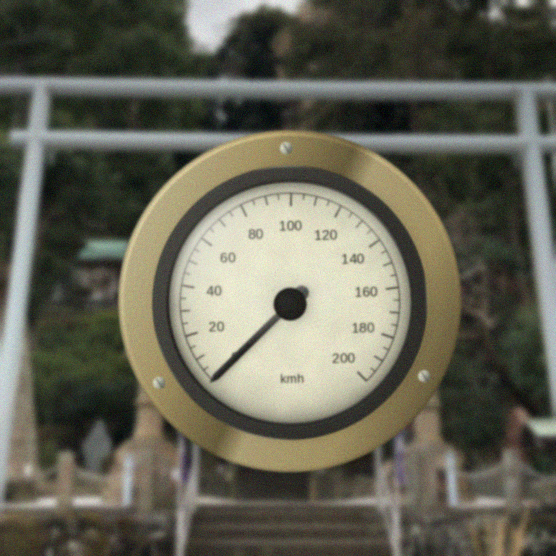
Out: 0; km/h
